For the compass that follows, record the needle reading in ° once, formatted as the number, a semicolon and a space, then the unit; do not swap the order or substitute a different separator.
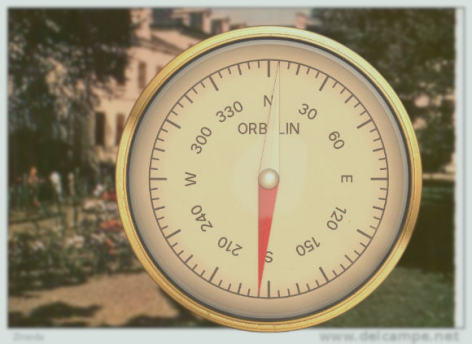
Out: 185; °
